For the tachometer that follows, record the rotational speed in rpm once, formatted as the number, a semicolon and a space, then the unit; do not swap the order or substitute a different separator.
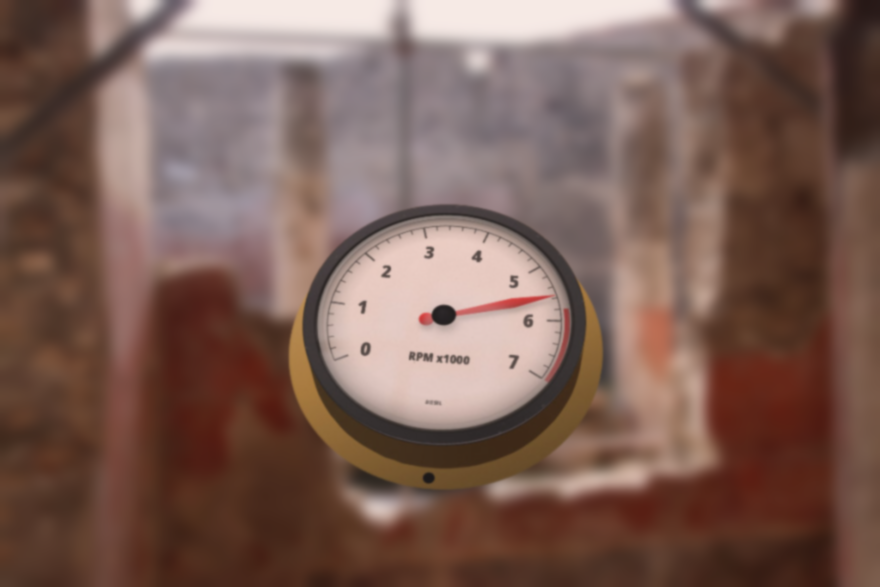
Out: 5600; rpm
